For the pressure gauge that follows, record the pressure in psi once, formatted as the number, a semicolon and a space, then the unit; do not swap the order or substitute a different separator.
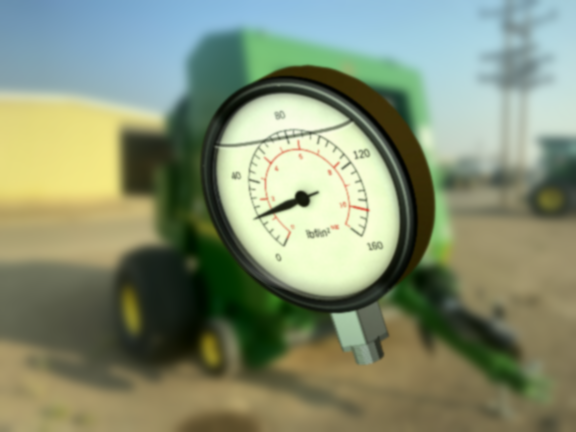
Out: 20; psi
